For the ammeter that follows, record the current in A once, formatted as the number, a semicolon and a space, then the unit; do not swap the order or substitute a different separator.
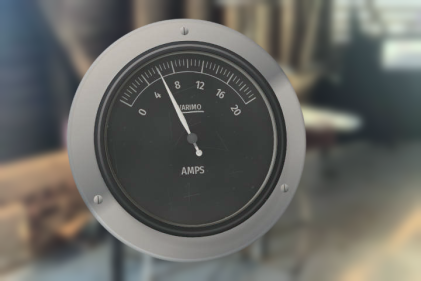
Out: 6; A
